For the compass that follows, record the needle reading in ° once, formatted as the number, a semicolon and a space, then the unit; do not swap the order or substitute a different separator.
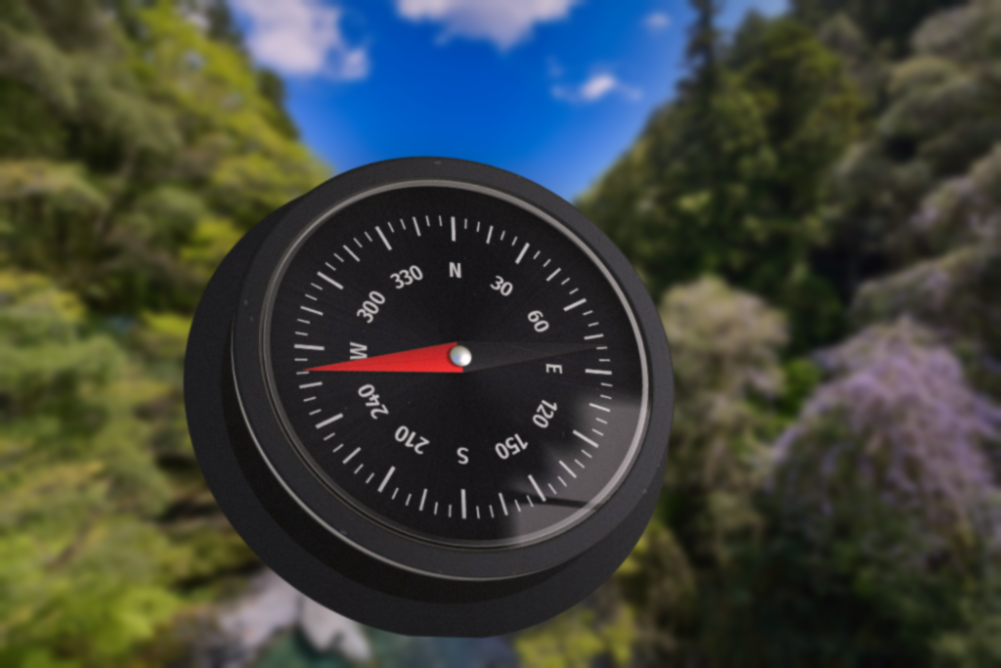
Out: 260; °
